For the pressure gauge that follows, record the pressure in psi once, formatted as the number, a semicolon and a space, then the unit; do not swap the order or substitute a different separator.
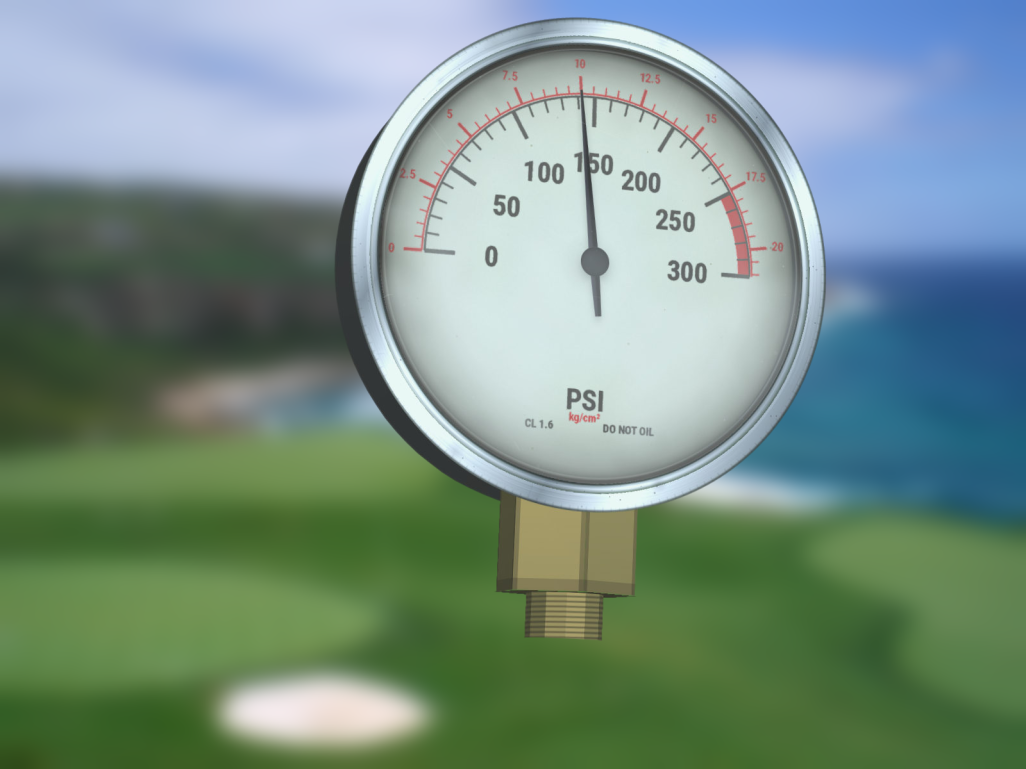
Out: 140; psi
